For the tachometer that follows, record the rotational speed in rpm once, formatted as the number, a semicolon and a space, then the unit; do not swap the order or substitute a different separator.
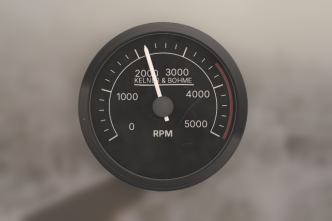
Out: 2200; rpm
